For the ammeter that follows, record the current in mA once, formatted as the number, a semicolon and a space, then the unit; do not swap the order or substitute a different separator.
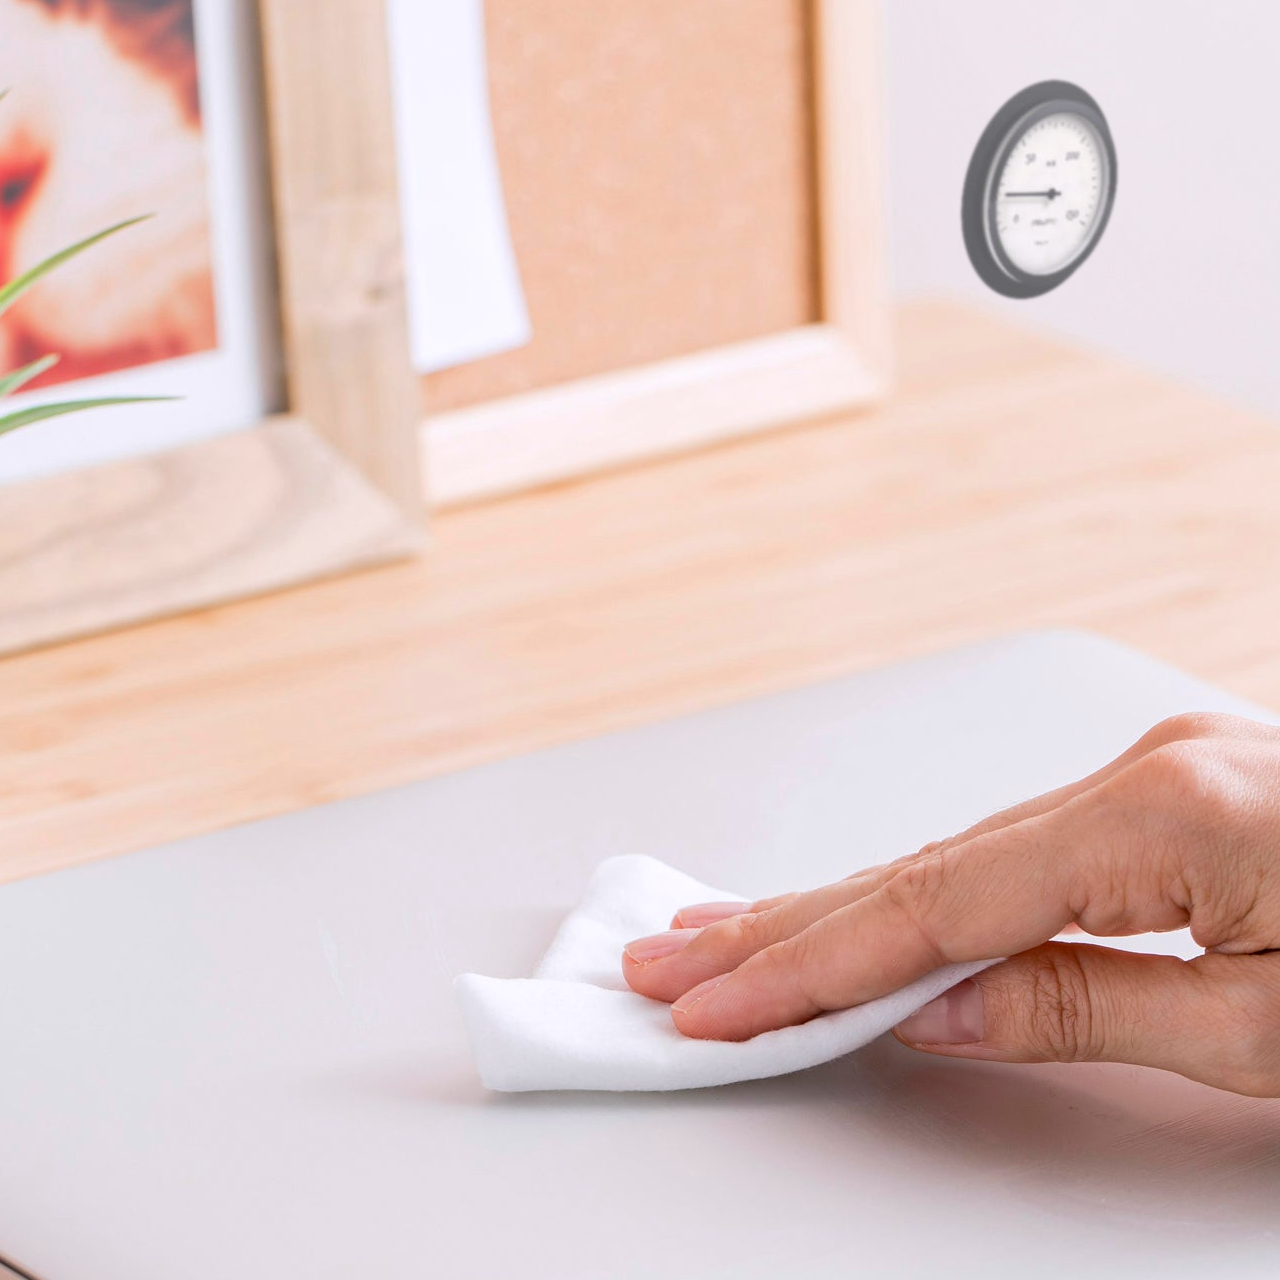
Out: 20; mA
